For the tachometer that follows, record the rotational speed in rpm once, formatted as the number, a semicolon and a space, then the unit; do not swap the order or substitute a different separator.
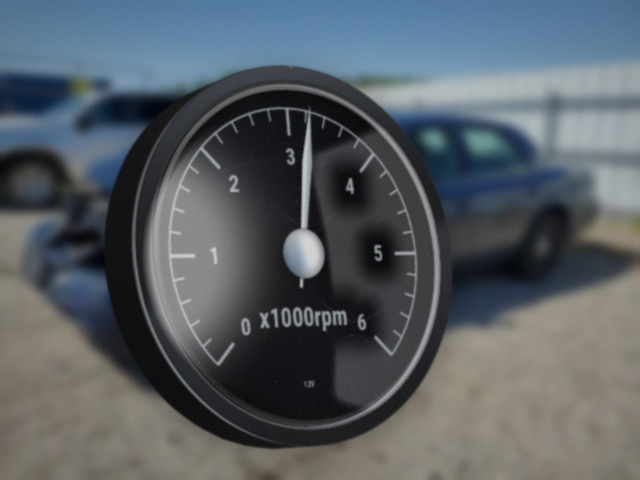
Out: 3200; rpm
